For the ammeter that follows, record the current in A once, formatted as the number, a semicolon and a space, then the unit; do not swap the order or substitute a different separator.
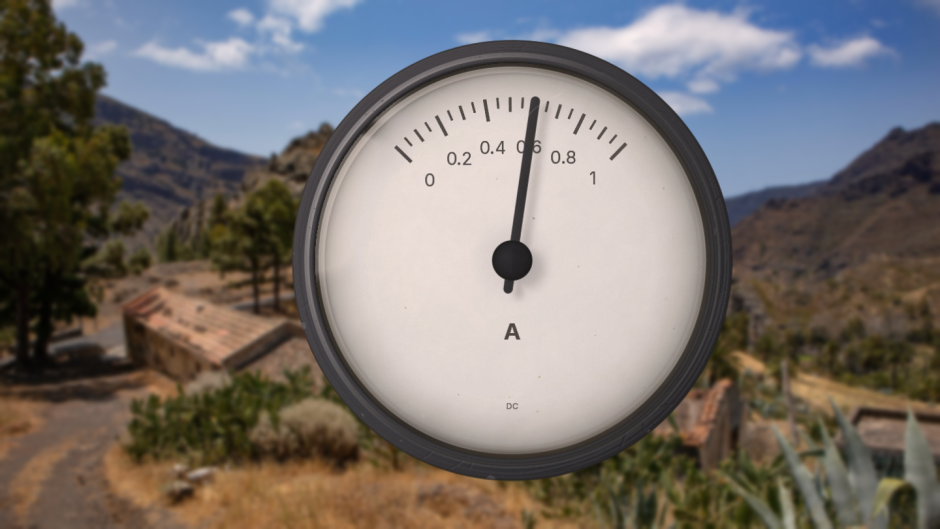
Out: 0.6; A
